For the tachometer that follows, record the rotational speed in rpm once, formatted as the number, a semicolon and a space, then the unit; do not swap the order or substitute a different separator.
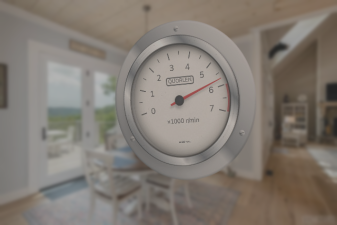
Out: 5750; rpm
